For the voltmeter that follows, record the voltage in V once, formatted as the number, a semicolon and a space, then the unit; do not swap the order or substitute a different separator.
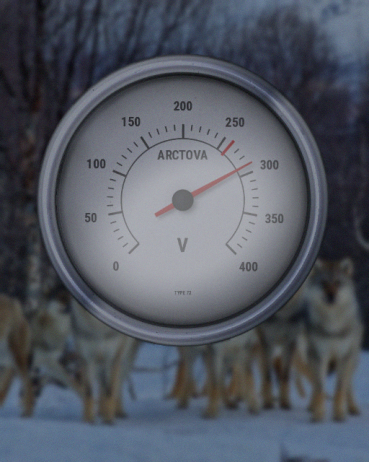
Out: 290; V
